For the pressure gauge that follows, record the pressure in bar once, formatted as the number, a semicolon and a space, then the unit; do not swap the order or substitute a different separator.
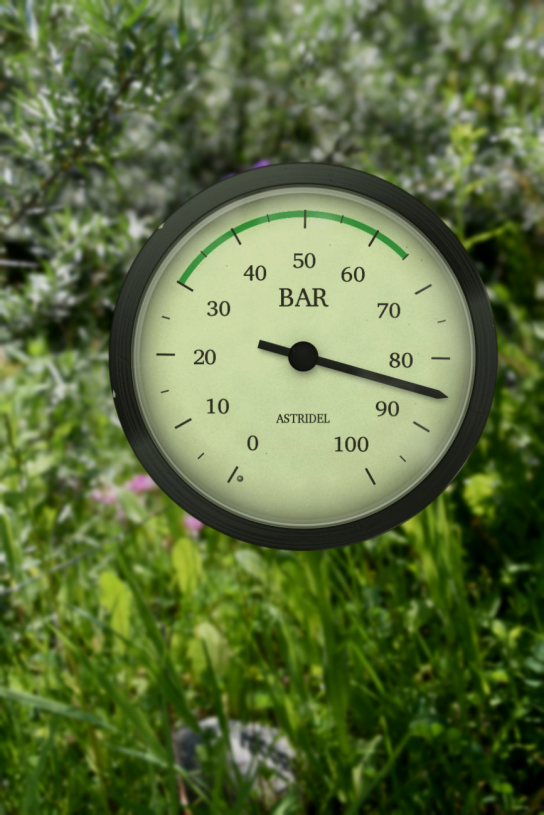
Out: 85; bar
